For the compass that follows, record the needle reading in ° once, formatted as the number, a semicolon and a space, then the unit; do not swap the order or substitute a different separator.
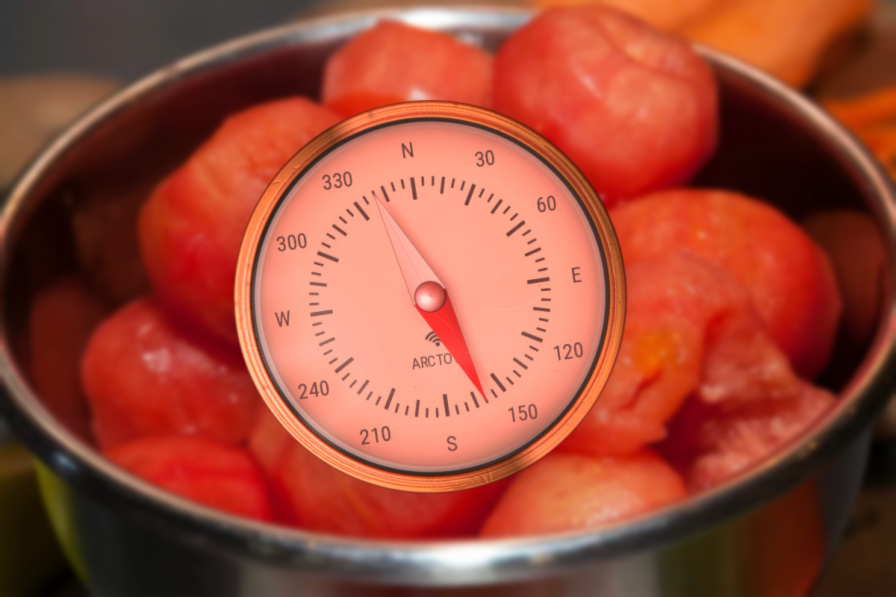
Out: 160; °
